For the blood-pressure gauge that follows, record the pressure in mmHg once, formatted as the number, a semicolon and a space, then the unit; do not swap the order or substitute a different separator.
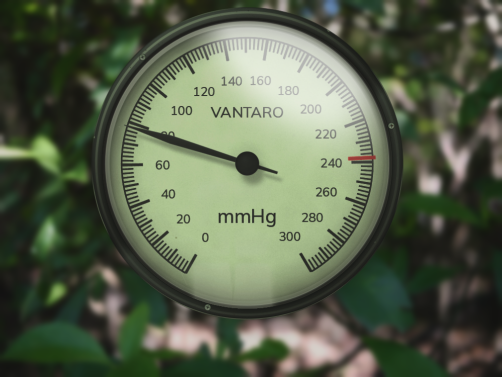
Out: 78; mmHg
